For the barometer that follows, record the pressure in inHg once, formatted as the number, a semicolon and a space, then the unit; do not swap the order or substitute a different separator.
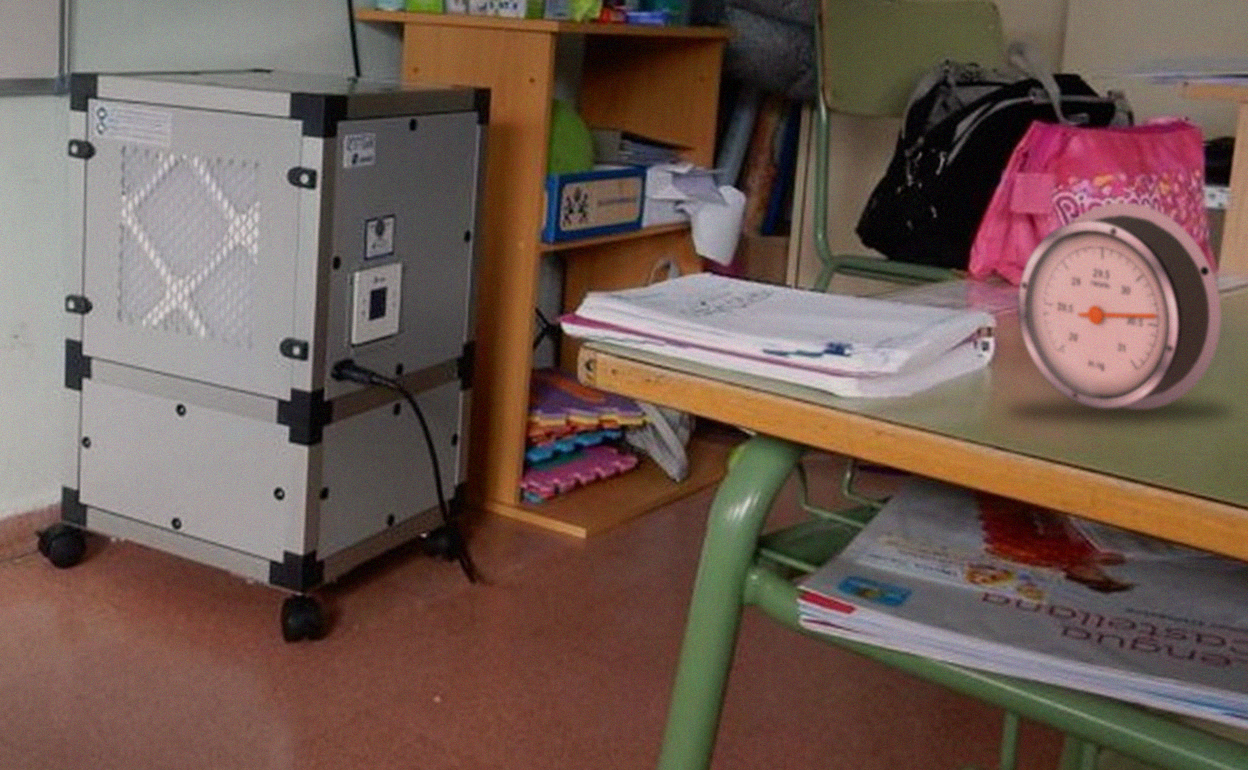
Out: 30.4; inHg
